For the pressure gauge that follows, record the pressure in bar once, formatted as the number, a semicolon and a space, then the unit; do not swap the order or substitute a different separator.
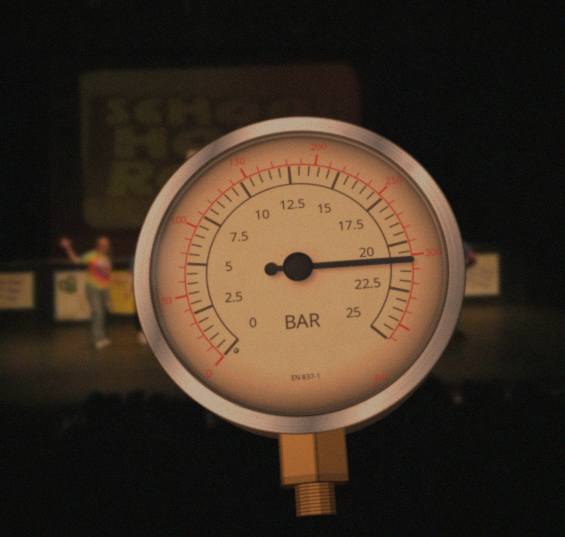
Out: 21; bar
